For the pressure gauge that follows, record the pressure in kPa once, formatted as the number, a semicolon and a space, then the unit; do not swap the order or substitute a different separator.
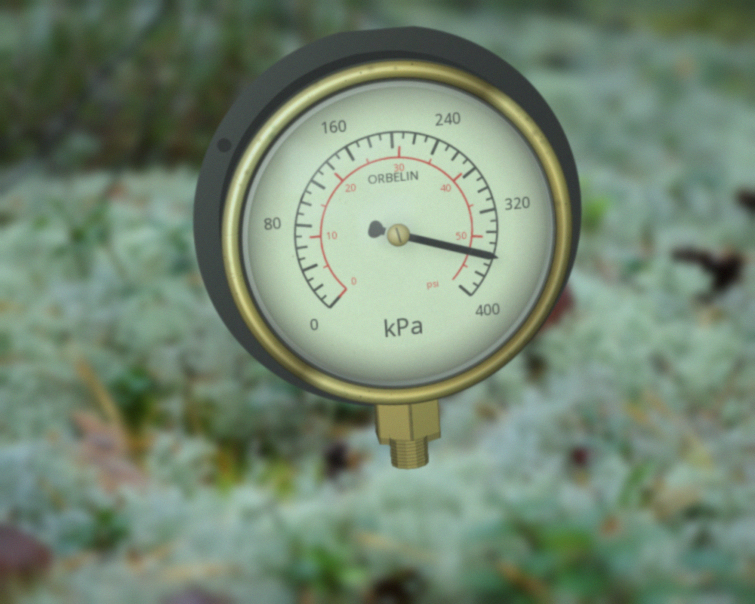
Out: 360; kPa
